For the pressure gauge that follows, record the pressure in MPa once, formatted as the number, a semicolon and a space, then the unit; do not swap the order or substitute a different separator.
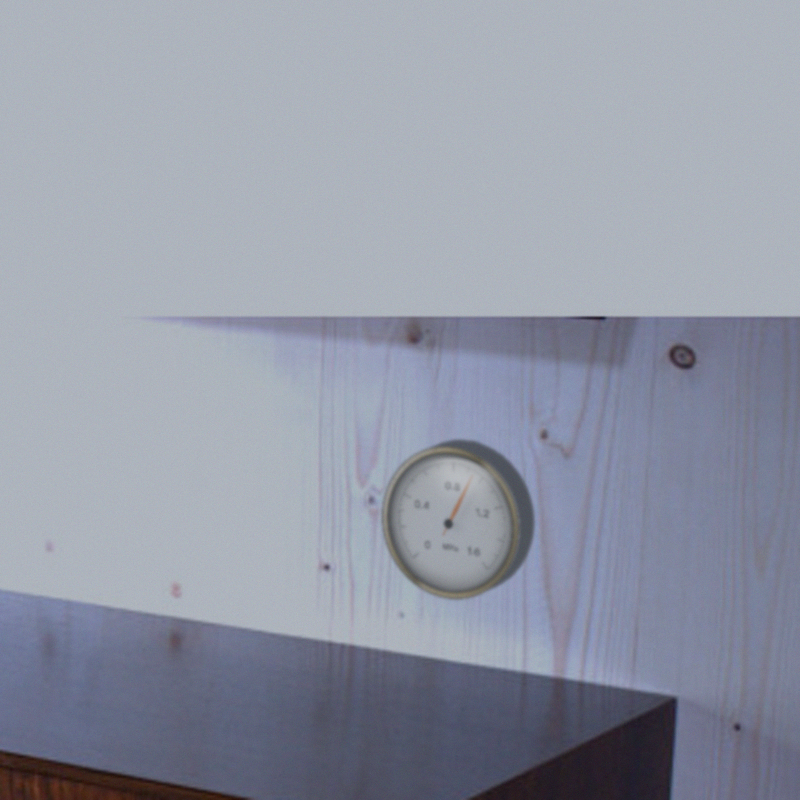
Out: 0.95; MPa
